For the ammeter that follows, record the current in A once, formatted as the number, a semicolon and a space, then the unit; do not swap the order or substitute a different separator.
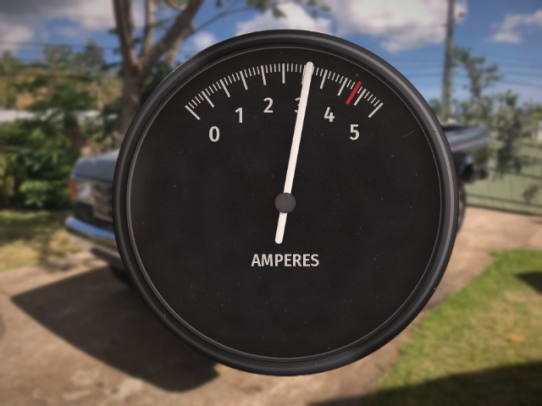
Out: 3.1; A
